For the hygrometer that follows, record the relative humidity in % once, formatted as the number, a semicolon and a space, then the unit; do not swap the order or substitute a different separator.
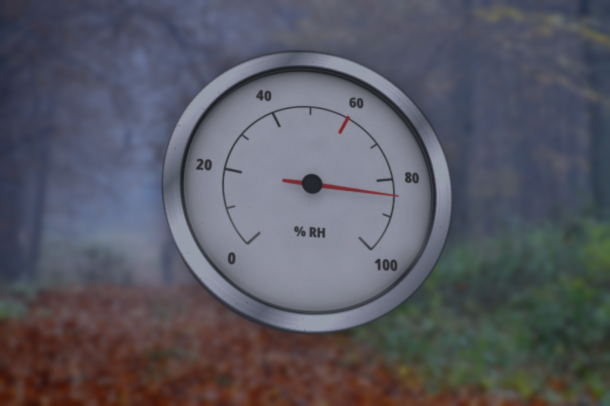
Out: 85; %
